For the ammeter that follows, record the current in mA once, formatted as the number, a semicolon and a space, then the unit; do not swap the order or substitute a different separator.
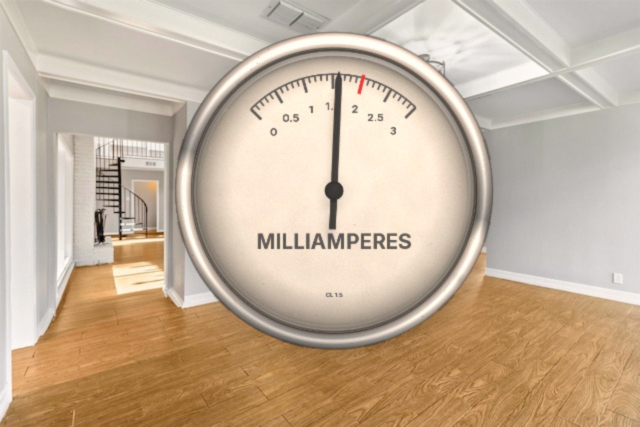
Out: 1.6; mA
